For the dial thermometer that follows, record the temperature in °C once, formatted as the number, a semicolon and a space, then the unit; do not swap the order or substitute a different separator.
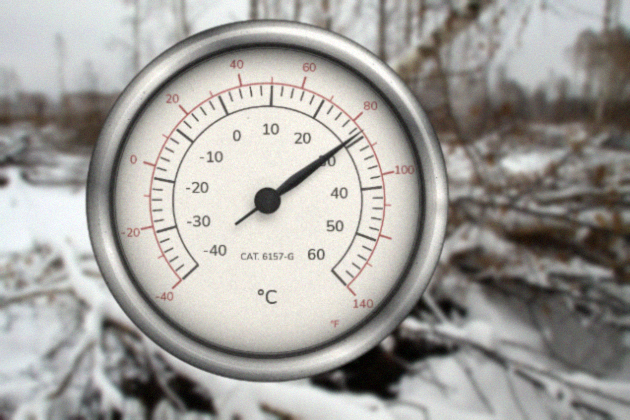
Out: 29; °C
